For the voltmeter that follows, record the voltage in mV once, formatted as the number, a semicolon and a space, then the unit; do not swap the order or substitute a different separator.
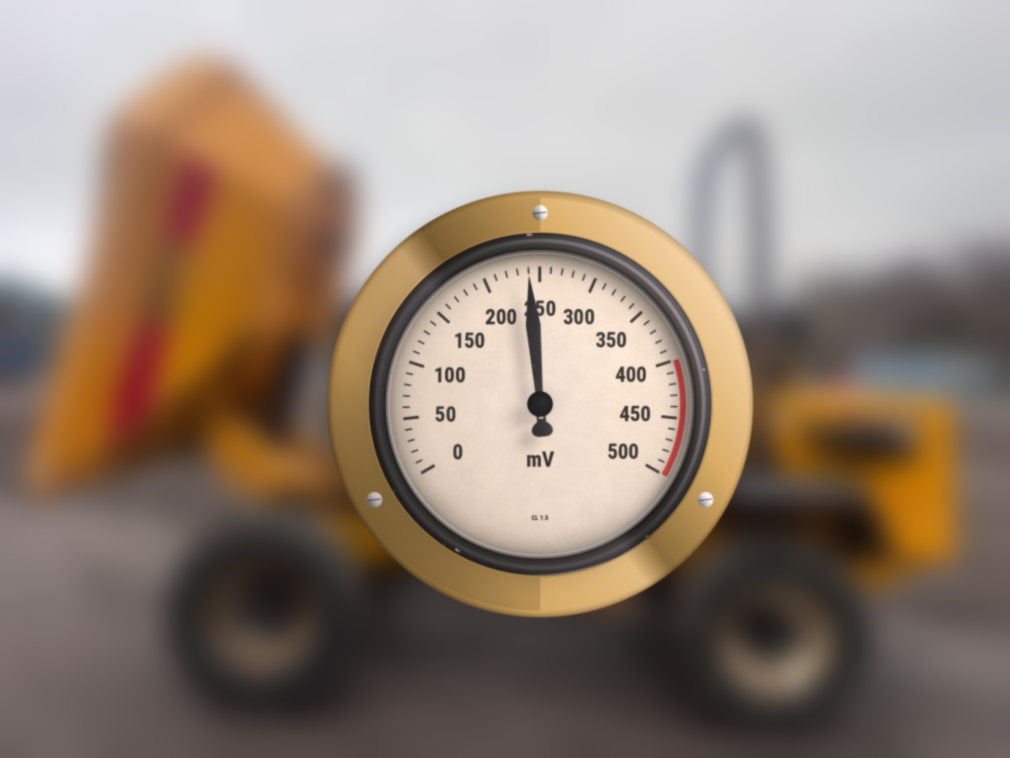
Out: 240; mV
